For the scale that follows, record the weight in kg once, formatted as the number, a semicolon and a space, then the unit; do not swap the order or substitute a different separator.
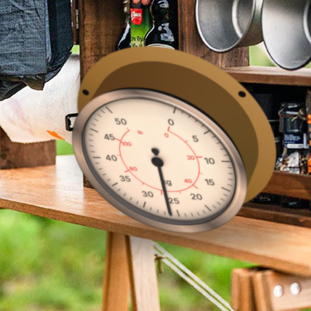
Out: 26; kg
